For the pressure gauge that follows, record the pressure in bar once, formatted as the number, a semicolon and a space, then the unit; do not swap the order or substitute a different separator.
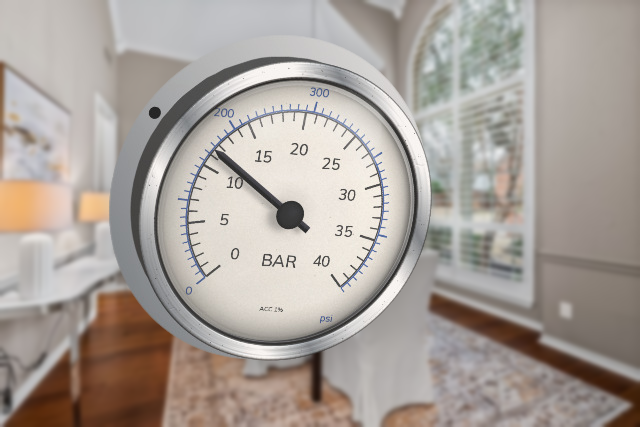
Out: 11.5; bar
